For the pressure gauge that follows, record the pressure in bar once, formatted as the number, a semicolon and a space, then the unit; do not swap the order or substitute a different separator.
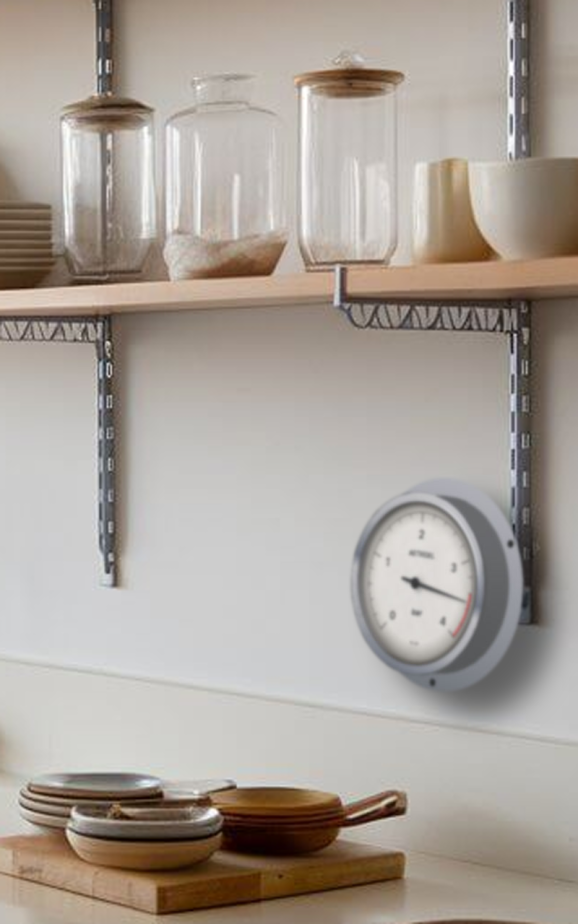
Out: 3.5; bar
